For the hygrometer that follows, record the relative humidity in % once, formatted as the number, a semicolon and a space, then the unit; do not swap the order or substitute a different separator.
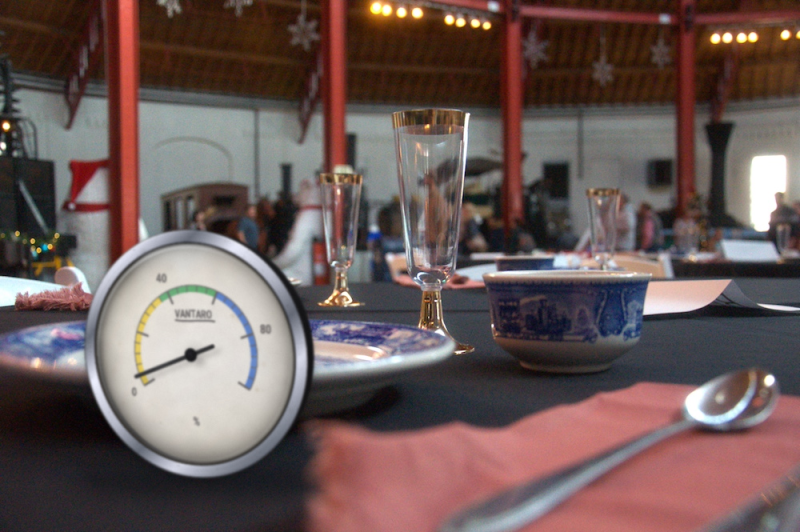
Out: 4; %
